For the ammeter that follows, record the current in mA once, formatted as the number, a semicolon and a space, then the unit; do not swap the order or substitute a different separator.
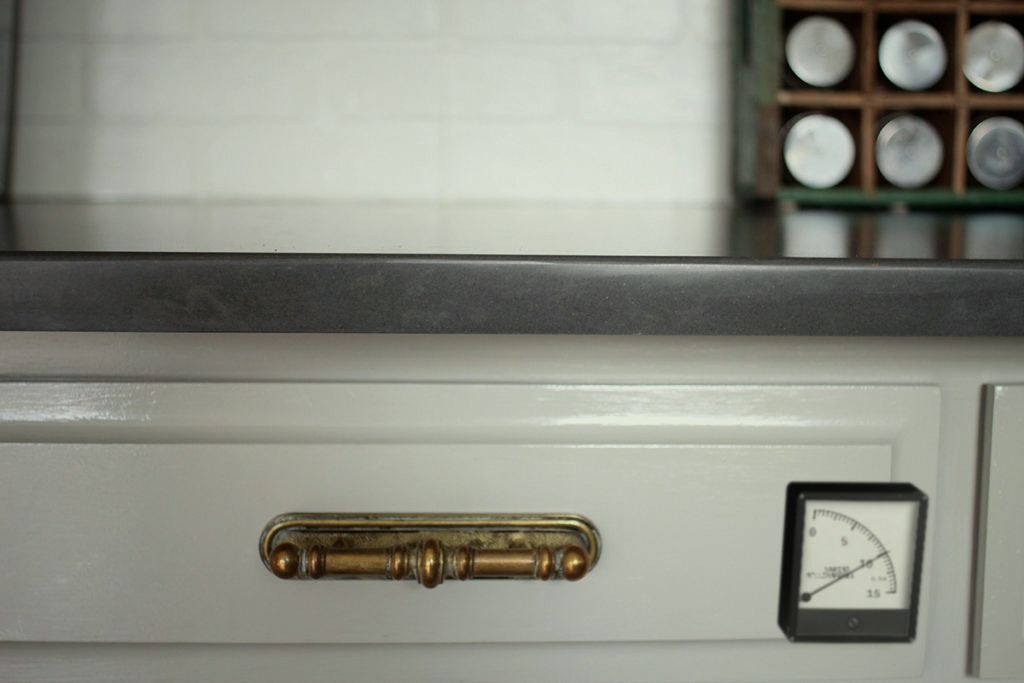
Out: 10; mA
